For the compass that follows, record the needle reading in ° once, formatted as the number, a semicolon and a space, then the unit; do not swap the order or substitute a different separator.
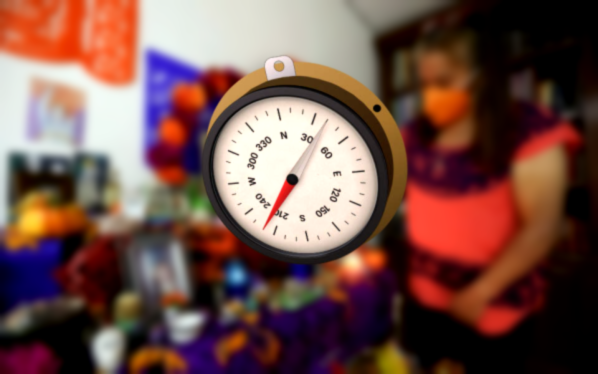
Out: 220; °
